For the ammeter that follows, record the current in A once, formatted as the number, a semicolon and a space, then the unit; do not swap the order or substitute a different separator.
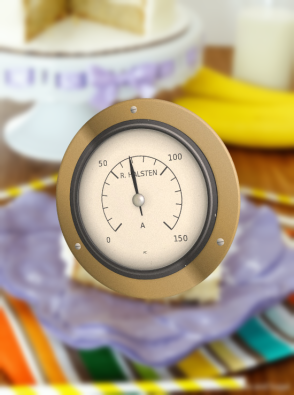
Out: 70; A
